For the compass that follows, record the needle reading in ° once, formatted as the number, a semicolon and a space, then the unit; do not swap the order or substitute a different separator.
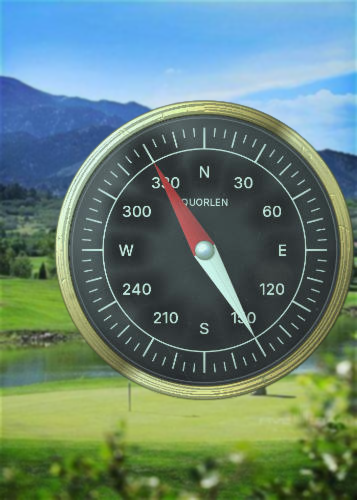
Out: 330; °
